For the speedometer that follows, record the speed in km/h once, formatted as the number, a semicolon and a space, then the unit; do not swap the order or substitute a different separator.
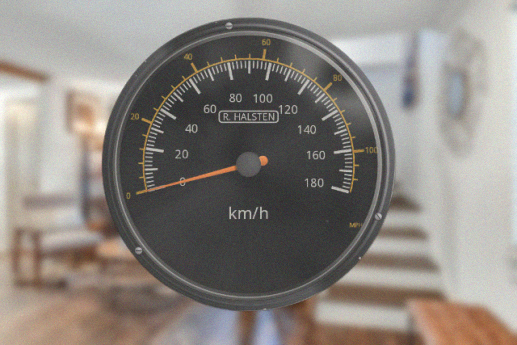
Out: 0; km/h
